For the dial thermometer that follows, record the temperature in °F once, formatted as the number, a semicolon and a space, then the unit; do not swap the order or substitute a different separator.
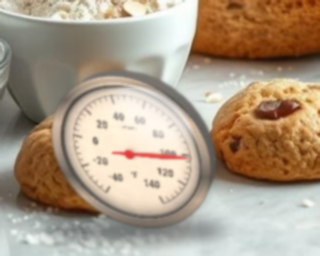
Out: 100; °F
